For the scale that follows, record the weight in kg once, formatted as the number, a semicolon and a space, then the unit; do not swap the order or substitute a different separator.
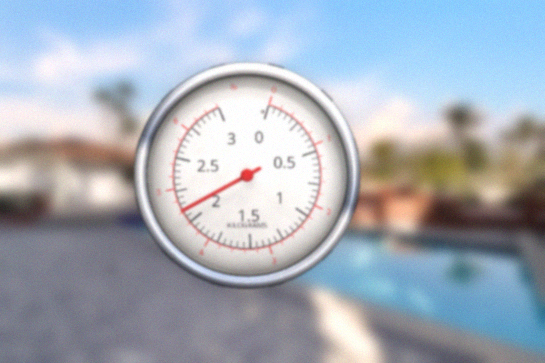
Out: 2.1; kg
